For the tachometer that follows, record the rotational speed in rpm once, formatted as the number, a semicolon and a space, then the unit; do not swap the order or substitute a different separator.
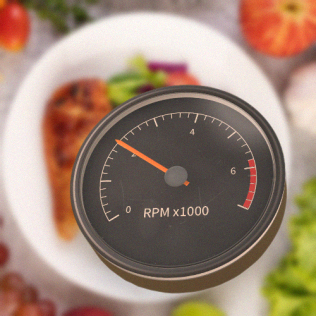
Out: 2000; rpm
